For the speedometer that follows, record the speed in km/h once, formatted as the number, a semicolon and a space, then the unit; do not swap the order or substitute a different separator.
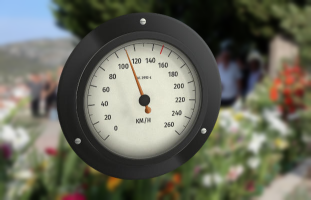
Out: 110; km/h
